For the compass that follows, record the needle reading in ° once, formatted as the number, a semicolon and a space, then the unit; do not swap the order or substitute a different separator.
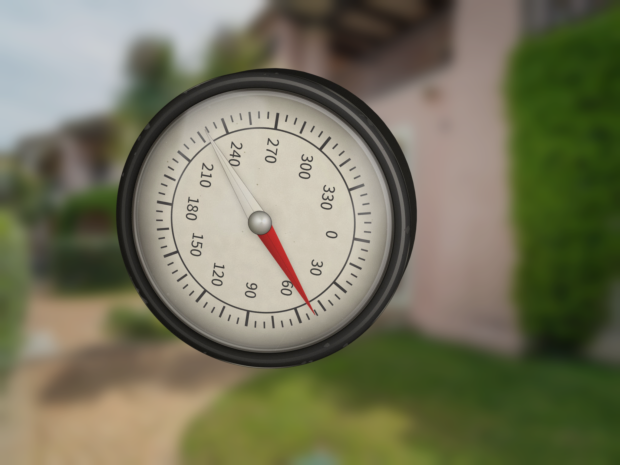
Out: 50; °
